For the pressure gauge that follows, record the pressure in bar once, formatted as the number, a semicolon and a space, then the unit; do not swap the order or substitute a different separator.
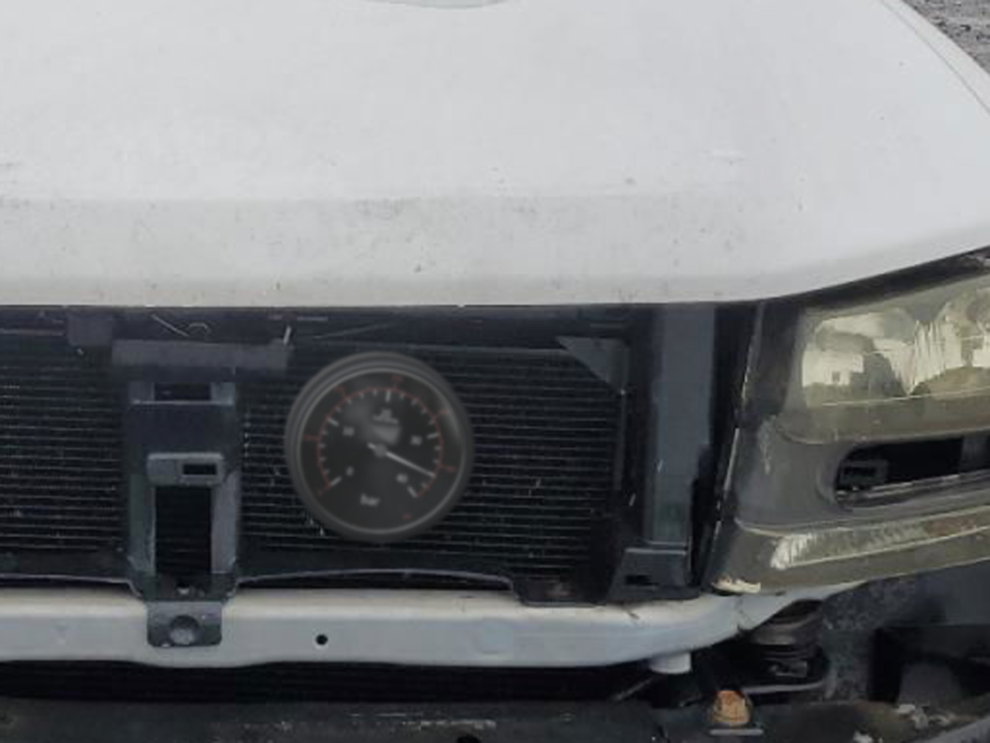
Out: 36; bar
